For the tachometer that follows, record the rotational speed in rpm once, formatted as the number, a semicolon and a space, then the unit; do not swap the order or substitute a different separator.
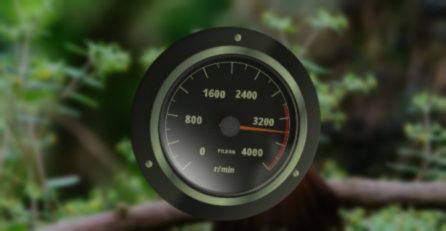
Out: 3400; rpm
